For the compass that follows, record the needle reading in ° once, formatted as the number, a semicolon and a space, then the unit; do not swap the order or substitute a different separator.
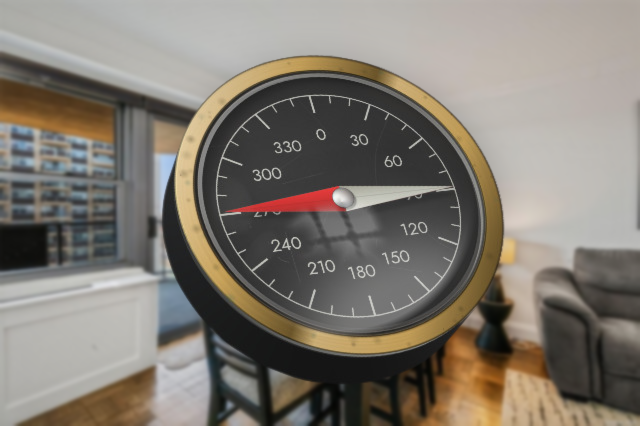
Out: 270; °
